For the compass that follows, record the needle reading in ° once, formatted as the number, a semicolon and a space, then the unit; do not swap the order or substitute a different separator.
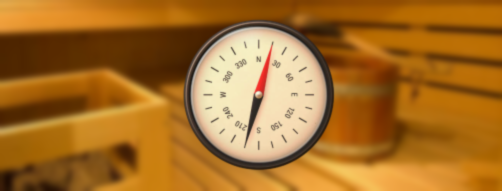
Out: 15; °
